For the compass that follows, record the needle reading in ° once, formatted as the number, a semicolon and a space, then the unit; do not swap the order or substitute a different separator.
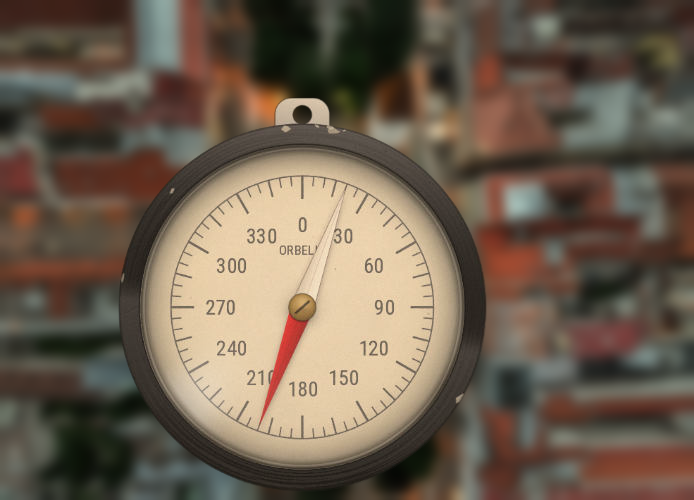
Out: 200; °
